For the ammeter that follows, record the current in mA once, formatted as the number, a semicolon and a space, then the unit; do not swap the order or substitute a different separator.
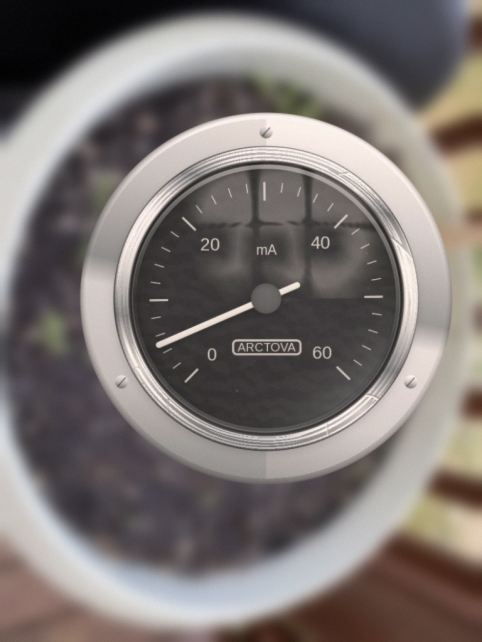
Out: 5; mA
